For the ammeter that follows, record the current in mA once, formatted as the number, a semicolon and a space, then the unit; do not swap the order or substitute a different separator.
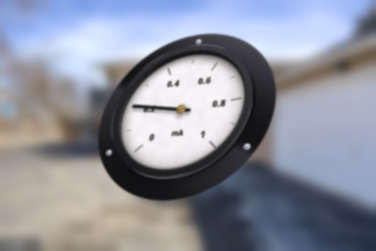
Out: 0.2; mA
